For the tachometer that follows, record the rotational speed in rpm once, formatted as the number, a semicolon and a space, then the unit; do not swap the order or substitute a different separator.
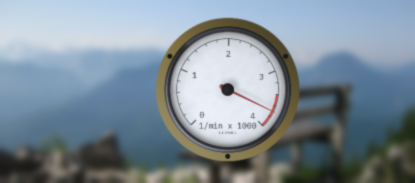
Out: 3700; rpm
